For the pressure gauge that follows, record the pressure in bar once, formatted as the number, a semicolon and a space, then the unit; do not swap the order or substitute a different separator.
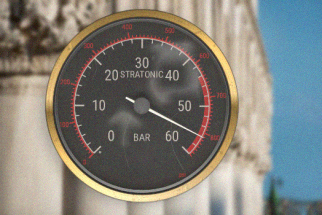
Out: 56; bar
